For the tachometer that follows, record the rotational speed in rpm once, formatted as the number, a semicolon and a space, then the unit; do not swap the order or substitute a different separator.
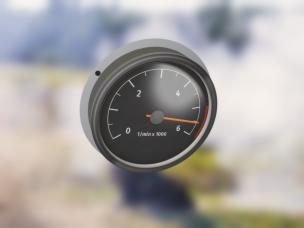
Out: 5500; rpm
